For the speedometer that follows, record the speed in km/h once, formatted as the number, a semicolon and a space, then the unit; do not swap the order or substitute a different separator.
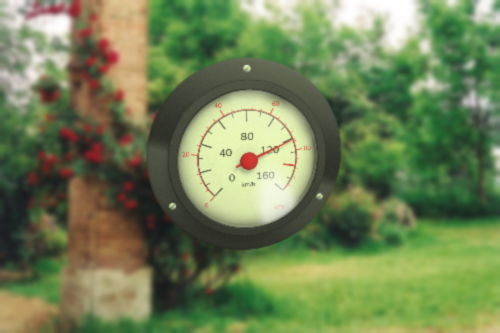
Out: 120; km/h
